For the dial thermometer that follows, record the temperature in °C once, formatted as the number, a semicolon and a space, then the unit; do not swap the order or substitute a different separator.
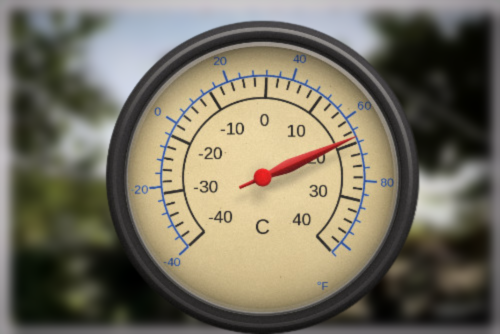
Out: 19; °C
